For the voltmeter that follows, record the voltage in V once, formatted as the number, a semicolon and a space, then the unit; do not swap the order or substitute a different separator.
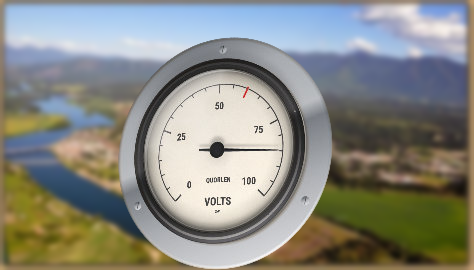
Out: 85; V
